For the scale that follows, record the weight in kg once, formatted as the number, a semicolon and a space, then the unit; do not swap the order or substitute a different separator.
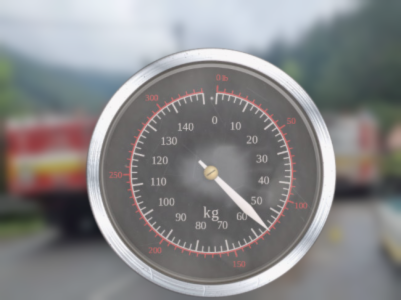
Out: 56; kg
